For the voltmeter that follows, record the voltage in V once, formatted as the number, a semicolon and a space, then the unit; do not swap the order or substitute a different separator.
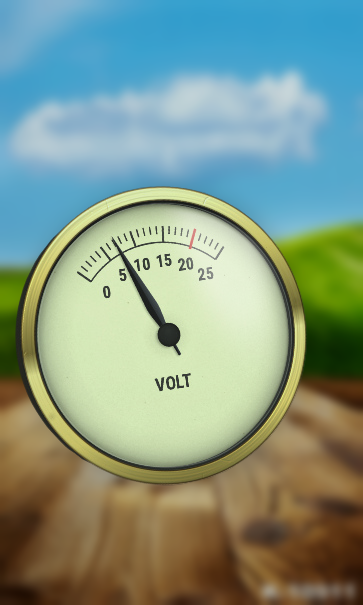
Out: 7; V
